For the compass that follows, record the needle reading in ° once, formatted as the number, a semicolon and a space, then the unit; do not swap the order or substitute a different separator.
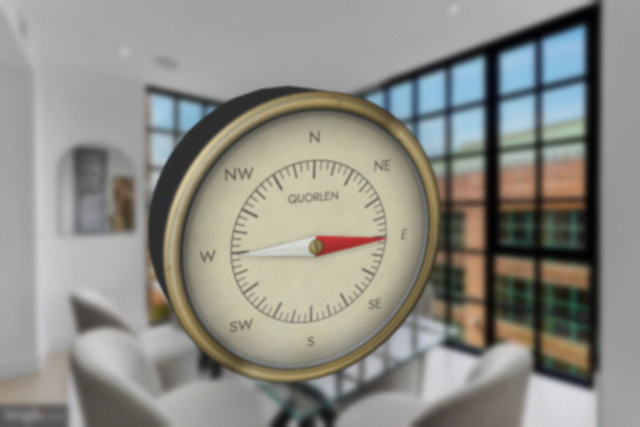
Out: 90; °
